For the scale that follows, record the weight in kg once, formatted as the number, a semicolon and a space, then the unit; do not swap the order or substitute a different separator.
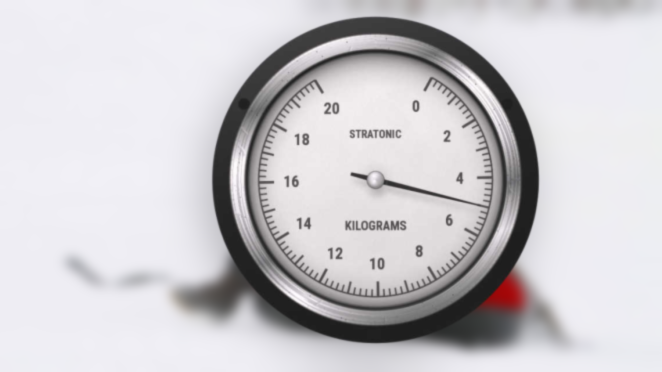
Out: 5; kg
